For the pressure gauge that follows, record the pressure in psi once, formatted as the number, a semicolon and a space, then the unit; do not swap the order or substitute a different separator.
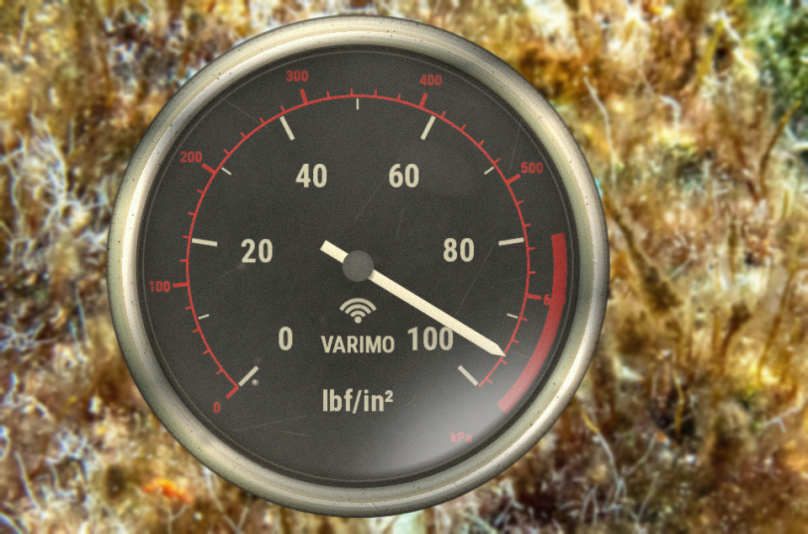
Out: 95; psi
